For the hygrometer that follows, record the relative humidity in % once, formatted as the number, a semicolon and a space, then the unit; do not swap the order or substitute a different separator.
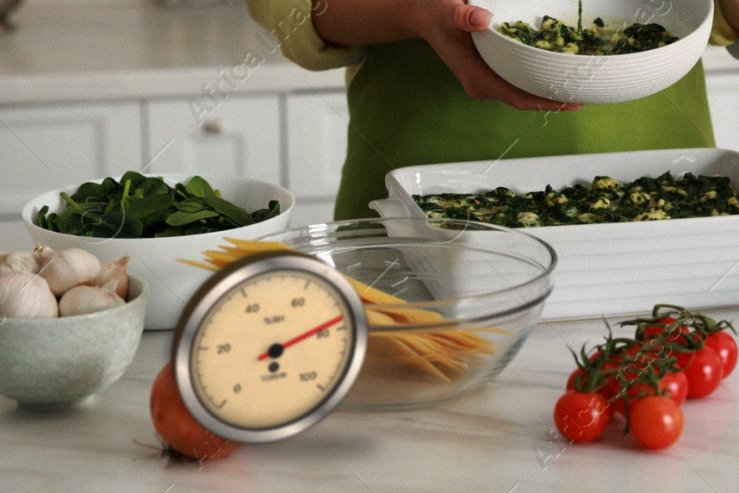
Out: 76; %
